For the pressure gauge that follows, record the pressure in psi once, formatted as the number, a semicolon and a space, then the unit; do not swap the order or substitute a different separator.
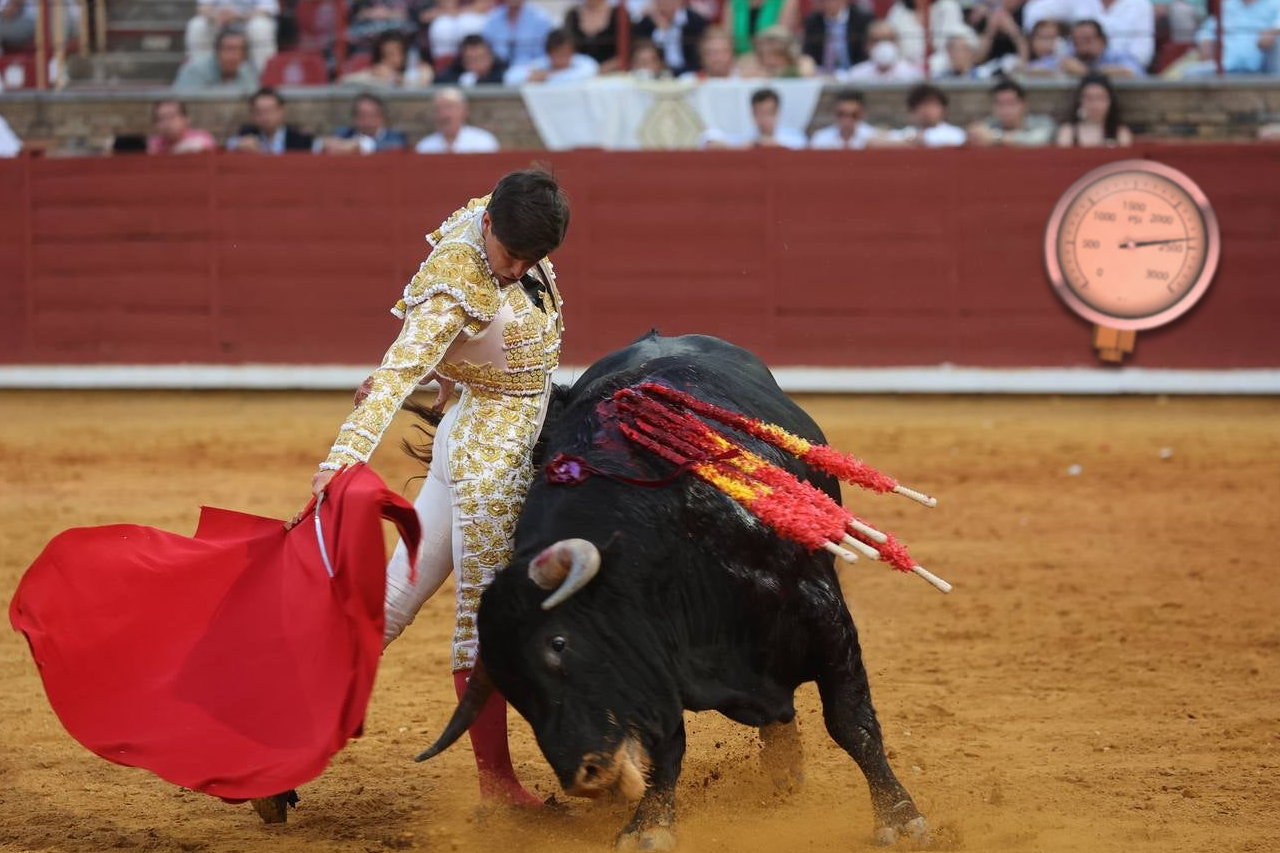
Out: 2400; psi
